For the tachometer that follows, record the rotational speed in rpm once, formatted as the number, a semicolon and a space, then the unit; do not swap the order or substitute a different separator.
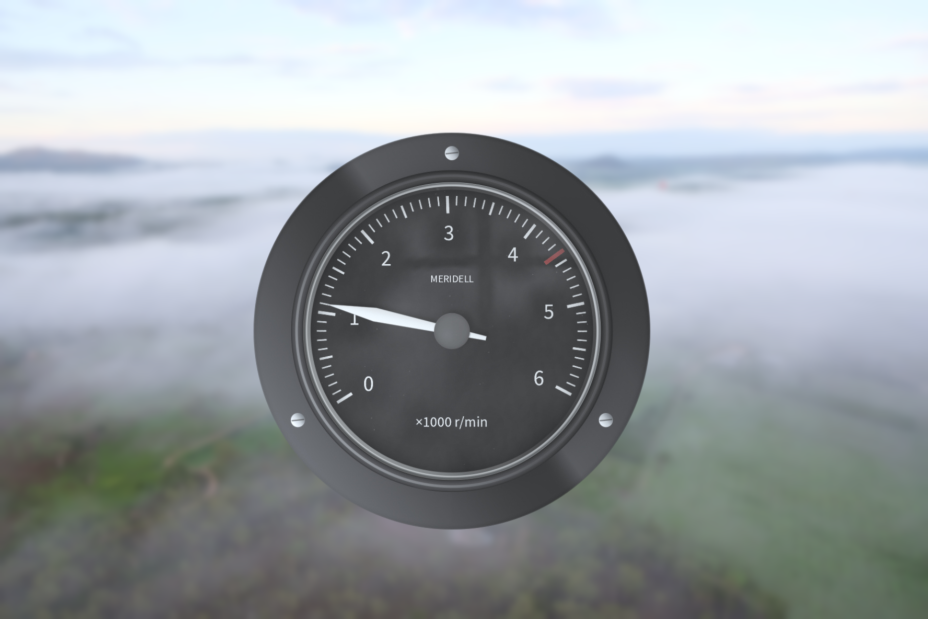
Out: 1100; rpm
